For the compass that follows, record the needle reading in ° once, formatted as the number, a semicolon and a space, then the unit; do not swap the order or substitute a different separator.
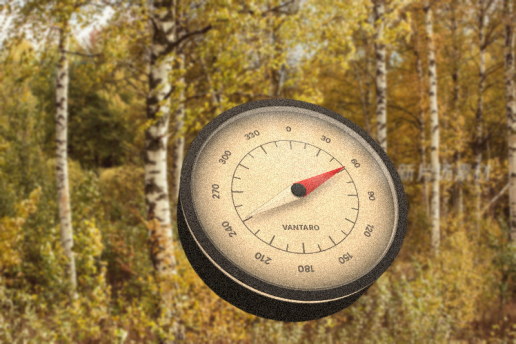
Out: 60; °
